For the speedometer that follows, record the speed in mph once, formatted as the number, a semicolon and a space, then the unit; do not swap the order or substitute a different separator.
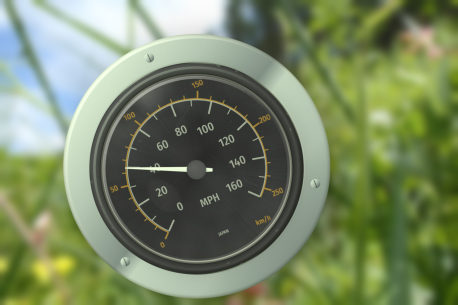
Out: 40; mph
